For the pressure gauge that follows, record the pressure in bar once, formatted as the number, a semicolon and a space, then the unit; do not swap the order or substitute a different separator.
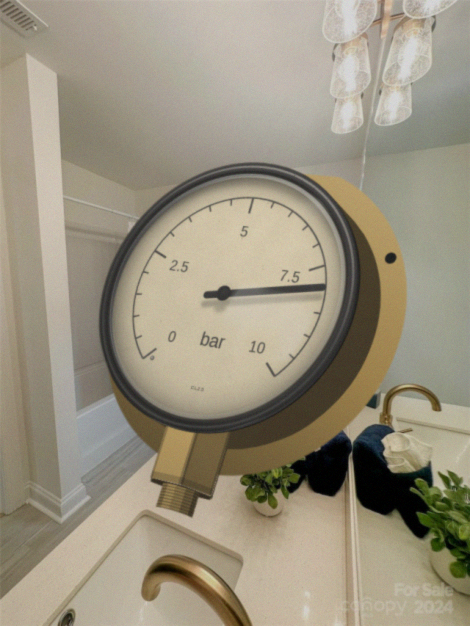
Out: 8; bar
